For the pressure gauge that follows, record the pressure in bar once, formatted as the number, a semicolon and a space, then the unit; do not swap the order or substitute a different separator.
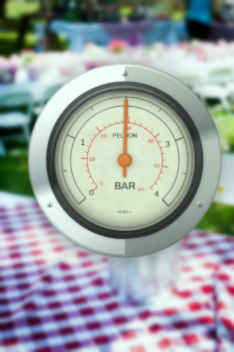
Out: 2; bar
